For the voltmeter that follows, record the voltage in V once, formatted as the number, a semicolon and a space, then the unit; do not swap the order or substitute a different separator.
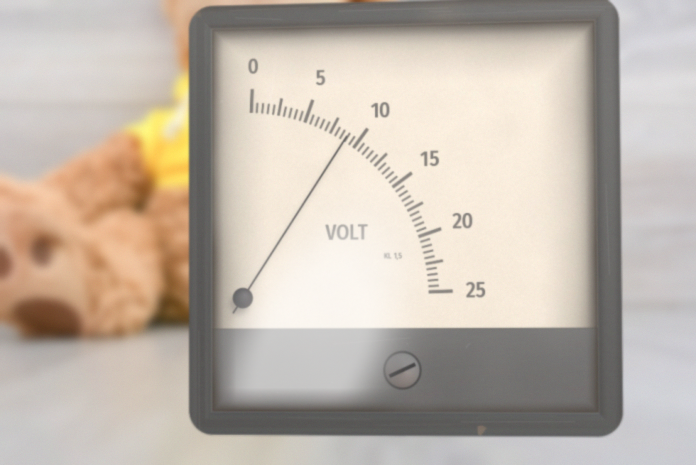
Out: 9; V
